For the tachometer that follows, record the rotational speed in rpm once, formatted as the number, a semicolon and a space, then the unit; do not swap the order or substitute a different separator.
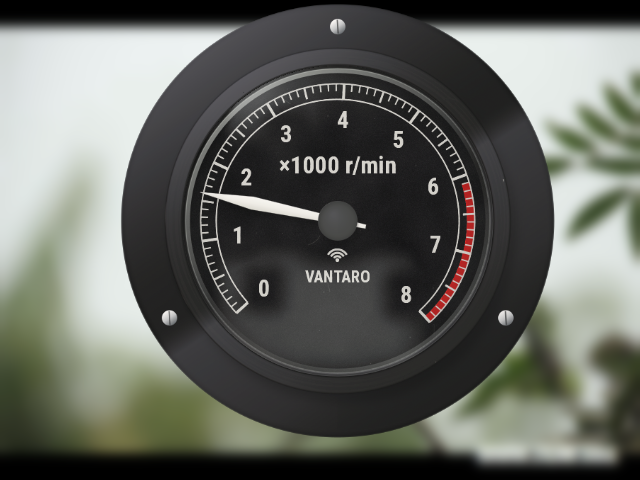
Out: 1600; rpm
